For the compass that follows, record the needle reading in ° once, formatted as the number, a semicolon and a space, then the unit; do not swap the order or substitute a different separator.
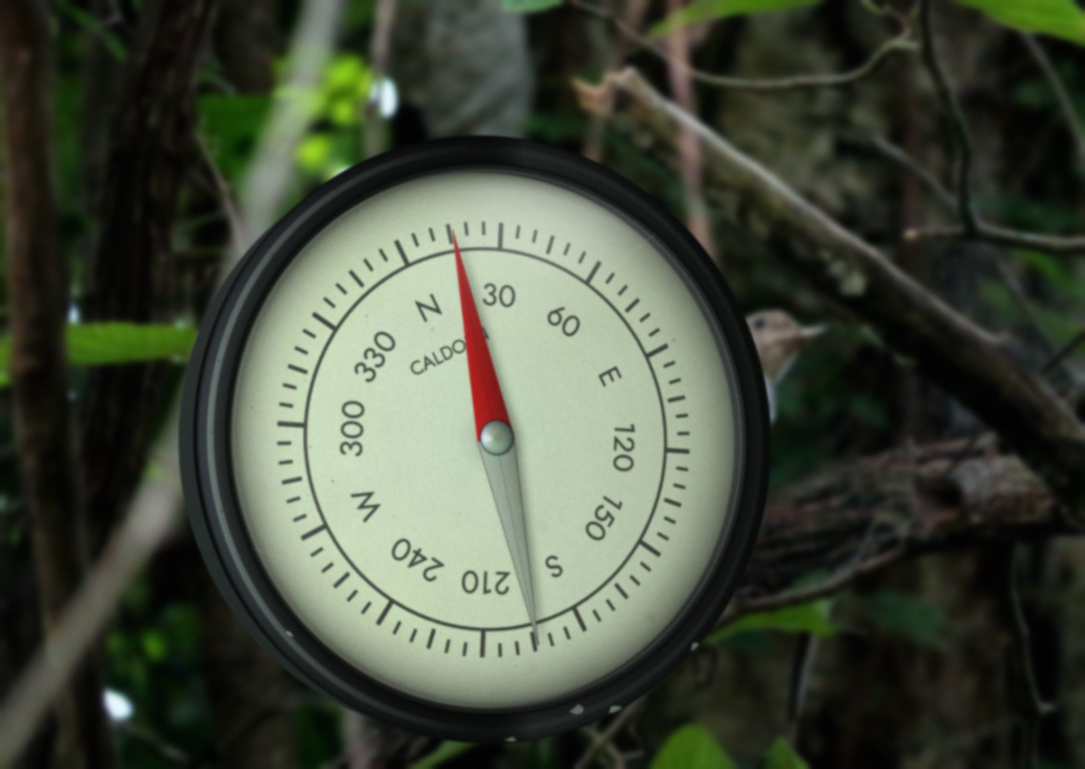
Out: 15; °
